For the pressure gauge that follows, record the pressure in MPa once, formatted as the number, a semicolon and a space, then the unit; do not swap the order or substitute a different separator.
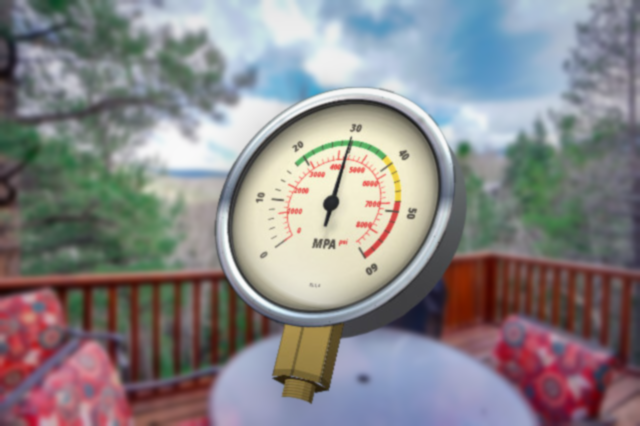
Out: 30; MPa
